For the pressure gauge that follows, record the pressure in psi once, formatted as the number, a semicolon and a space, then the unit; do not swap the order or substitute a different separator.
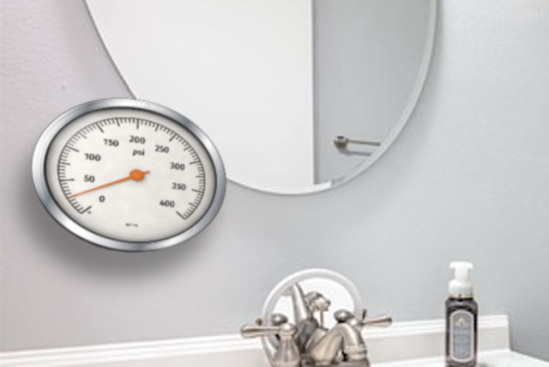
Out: 25; psi
